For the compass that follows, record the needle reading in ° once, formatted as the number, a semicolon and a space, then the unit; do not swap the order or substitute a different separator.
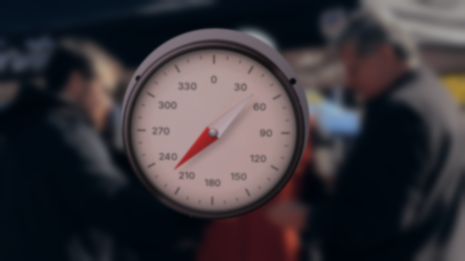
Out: 225; °
